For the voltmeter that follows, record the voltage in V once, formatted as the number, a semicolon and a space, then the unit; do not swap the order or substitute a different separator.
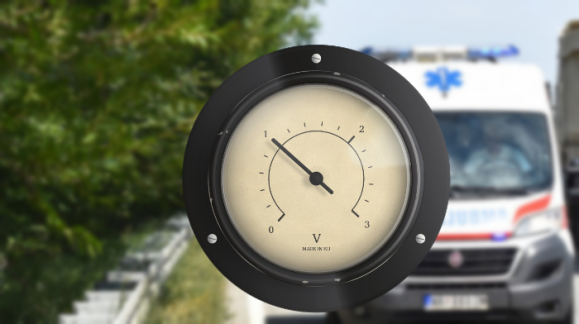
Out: 1; V
